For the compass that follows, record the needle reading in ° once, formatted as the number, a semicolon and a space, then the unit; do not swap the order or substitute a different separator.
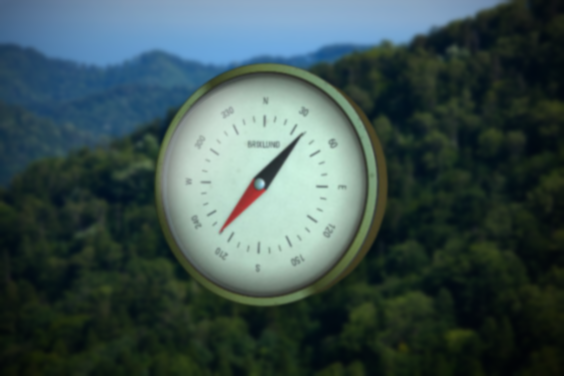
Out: 220; °
